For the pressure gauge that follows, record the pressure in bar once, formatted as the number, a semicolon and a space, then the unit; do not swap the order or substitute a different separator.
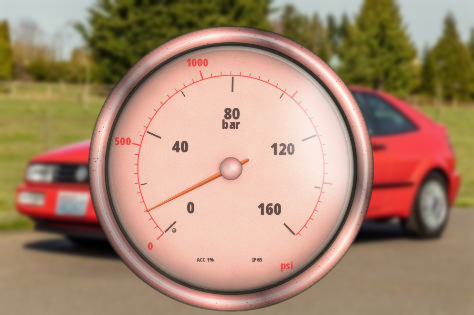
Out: 10; bar
